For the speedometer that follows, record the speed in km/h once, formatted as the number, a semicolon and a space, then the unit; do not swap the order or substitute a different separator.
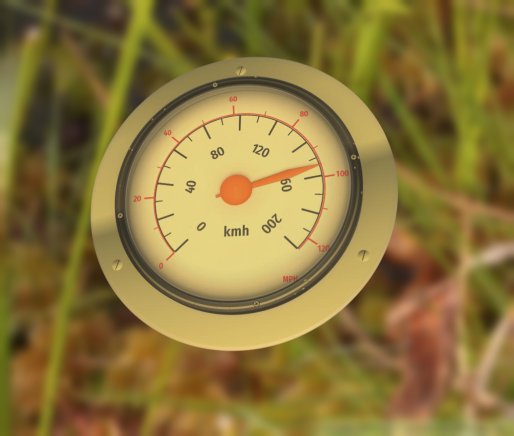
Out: 155; km/h
